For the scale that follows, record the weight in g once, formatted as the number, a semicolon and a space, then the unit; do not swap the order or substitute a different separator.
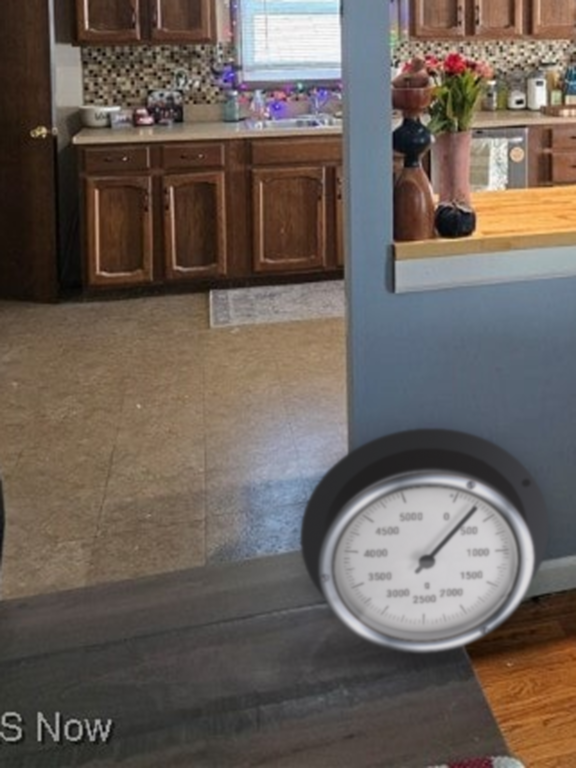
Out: 250; g
